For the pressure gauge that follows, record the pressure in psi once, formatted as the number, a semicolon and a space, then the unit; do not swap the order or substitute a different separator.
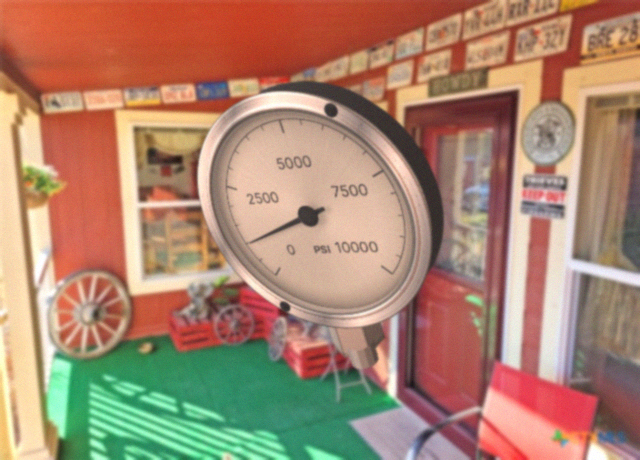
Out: 1000; psi
